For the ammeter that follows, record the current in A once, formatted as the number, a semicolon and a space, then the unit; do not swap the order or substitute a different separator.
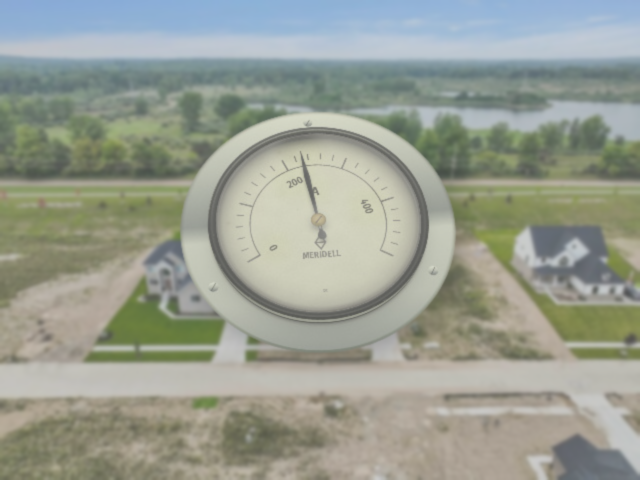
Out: 230; A
